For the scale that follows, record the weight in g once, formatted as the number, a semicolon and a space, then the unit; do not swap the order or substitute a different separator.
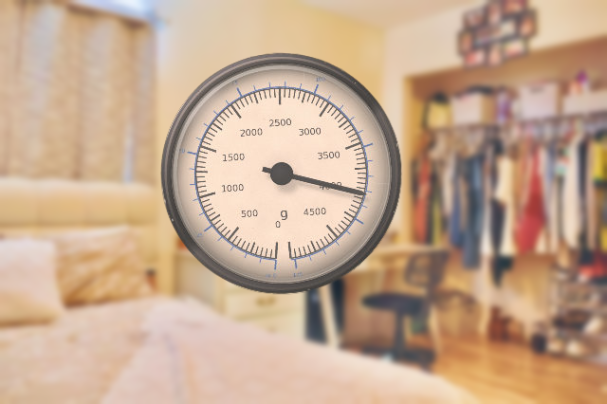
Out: 4000; g
